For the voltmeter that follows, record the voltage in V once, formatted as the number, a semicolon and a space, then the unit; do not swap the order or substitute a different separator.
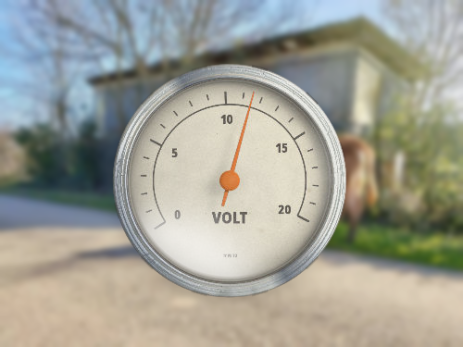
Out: 11.5; V
